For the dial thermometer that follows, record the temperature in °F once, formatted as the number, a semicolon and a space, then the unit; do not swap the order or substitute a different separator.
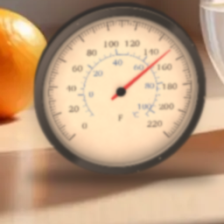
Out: 150; °F
